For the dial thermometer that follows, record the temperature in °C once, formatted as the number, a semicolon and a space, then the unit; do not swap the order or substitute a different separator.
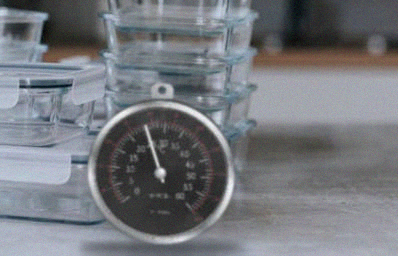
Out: 25; °C
